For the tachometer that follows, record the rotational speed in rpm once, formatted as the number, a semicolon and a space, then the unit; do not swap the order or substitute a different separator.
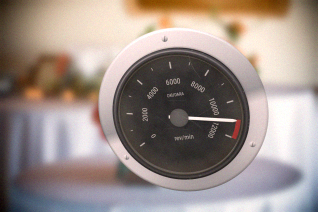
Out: 11000; rpm
